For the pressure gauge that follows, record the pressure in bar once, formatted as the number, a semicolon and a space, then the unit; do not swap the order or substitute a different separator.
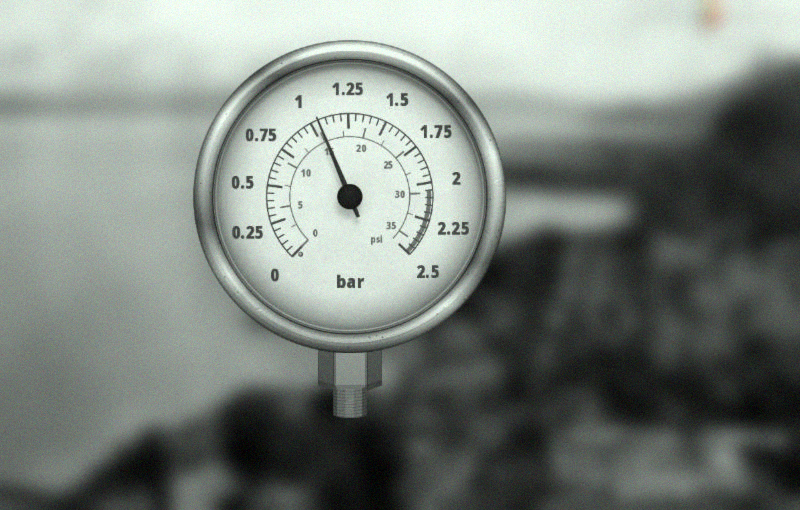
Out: 1.05; bar
